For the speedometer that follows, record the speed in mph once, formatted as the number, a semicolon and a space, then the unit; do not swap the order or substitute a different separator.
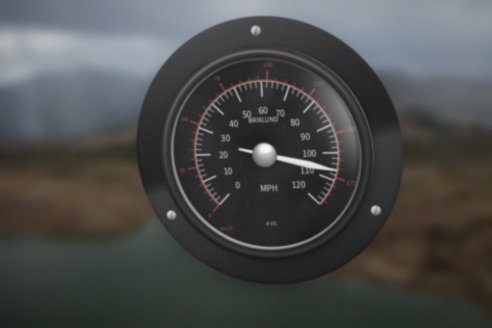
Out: 106; mph
